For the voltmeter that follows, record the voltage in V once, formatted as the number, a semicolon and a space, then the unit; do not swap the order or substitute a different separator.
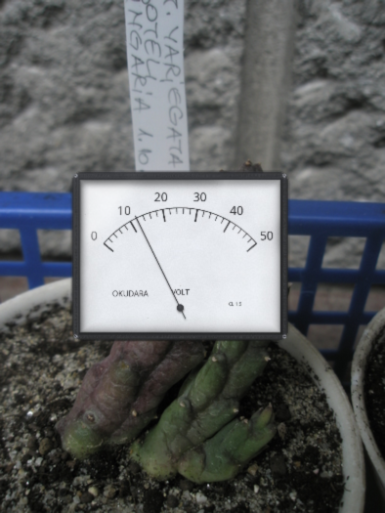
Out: 12; V
